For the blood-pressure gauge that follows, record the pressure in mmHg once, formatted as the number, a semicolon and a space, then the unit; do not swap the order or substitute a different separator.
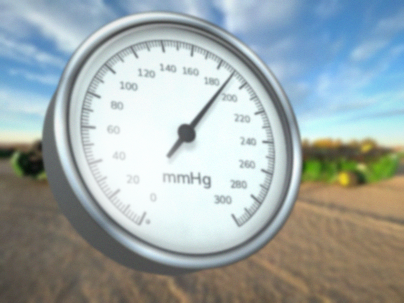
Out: 190; mmHg
